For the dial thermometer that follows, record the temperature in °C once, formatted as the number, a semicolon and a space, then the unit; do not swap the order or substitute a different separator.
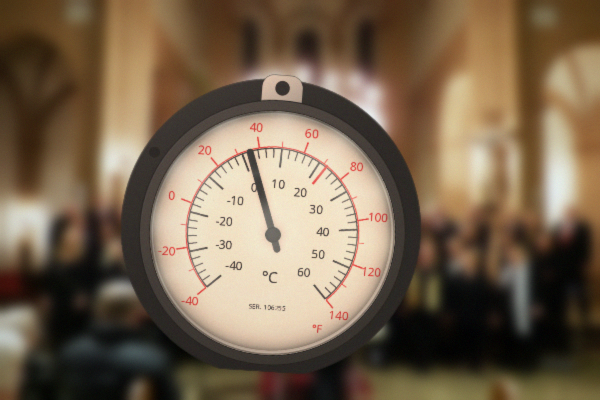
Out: 2; °C
